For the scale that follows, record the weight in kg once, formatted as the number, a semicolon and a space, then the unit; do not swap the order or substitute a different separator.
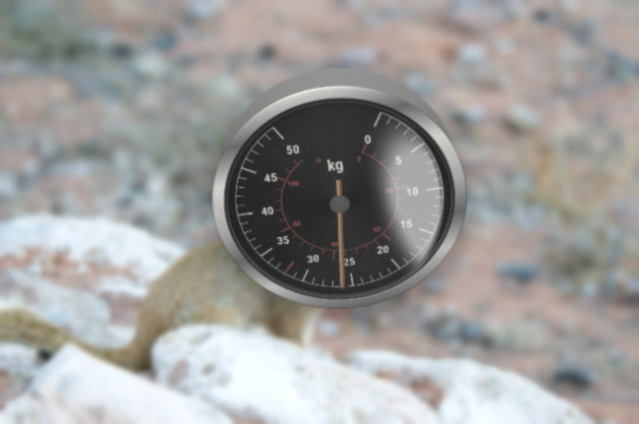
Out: 26; kg
